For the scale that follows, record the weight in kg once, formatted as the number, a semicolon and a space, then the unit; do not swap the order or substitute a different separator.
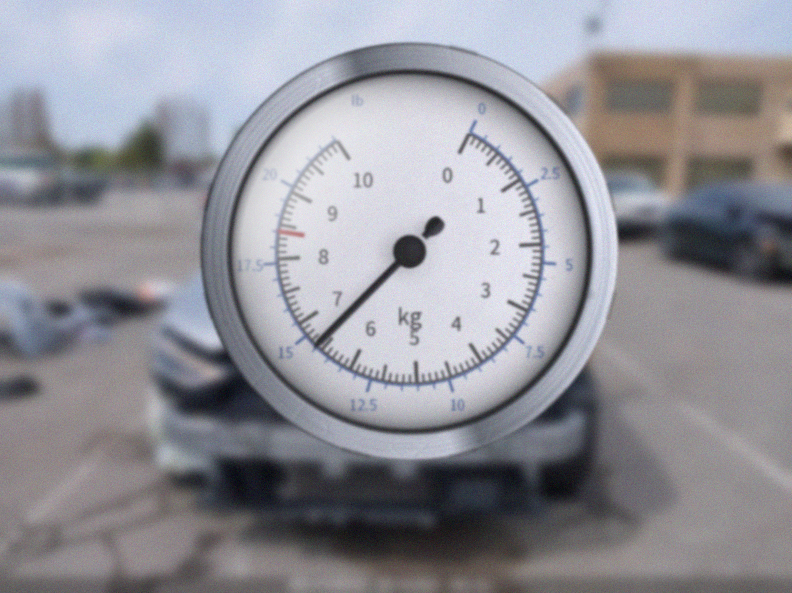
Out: 6.6; kg
